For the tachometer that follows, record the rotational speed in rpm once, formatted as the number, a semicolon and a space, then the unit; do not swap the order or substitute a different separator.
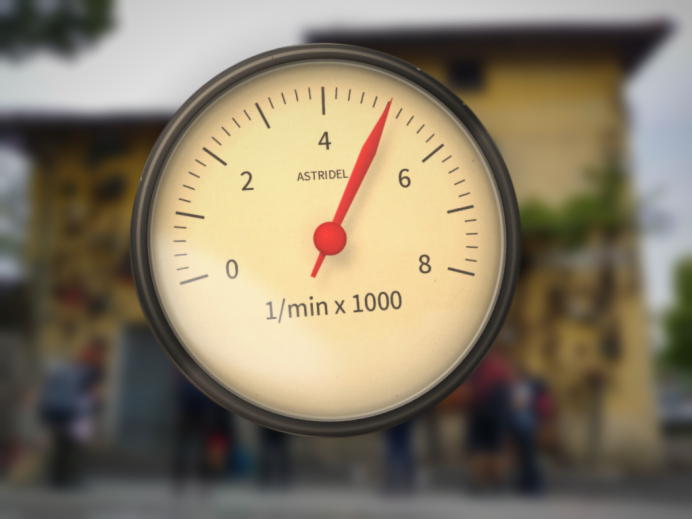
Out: 5000; rpm
